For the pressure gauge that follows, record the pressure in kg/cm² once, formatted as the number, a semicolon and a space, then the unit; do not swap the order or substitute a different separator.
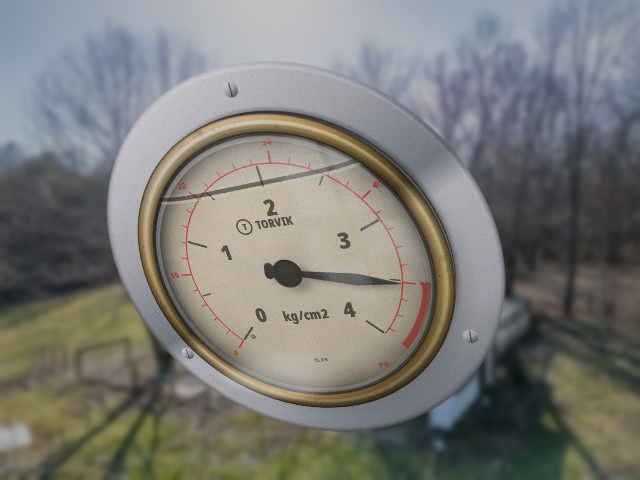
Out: 3.5; kg/cm²
